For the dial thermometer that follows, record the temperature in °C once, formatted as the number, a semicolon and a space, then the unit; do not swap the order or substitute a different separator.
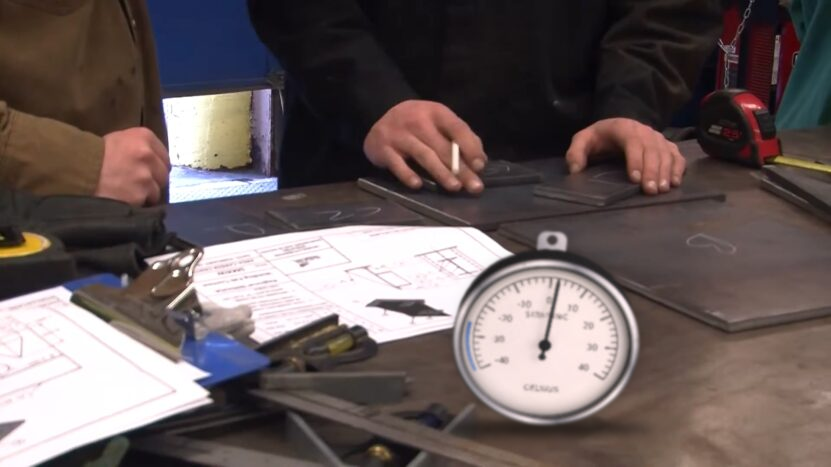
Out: 2; °C
